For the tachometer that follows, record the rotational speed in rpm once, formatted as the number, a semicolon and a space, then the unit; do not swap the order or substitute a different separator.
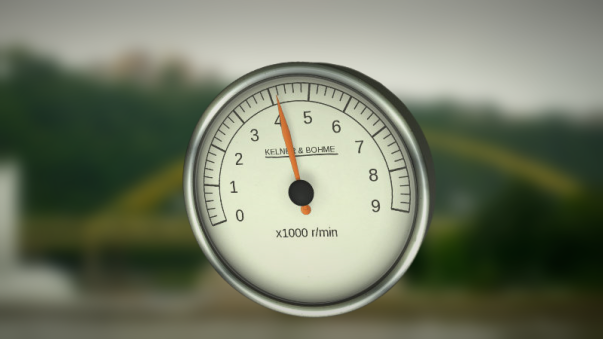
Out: 4200; rpm
